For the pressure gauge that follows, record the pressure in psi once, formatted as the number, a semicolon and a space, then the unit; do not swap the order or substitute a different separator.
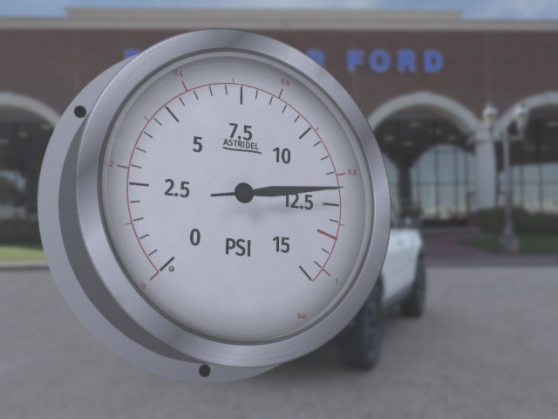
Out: 12; psi
